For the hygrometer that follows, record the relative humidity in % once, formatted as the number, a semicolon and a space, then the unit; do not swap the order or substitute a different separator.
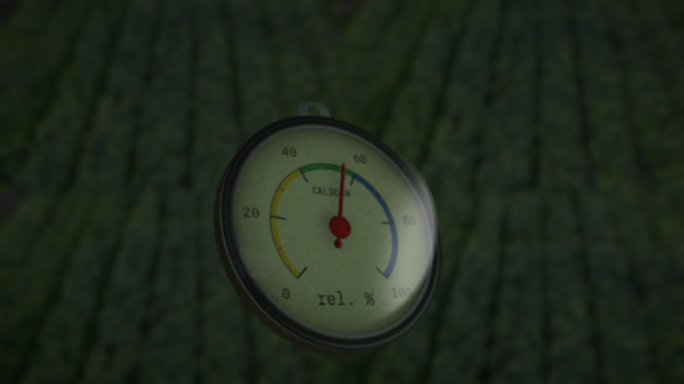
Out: 55; %
